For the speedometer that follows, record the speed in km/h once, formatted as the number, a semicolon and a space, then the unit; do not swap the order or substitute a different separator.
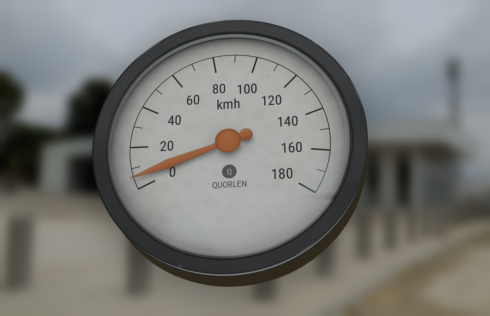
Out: 5; km/h
